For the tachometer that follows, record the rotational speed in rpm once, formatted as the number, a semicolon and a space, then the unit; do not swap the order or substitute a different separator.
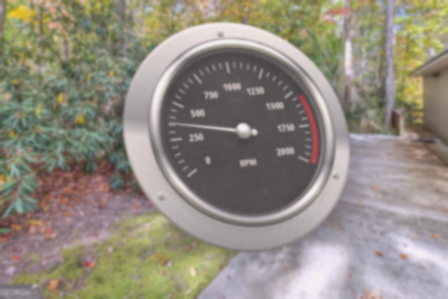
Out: 350; rpm
